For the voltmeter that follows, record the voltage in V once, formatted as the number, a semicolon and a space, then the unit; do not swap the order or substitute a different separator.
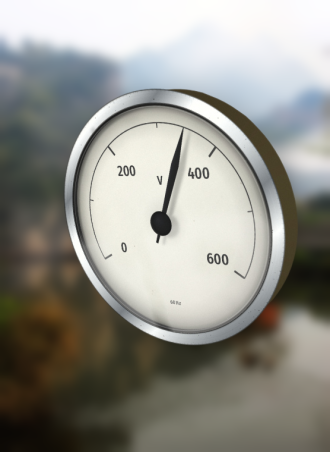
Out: 350; V
